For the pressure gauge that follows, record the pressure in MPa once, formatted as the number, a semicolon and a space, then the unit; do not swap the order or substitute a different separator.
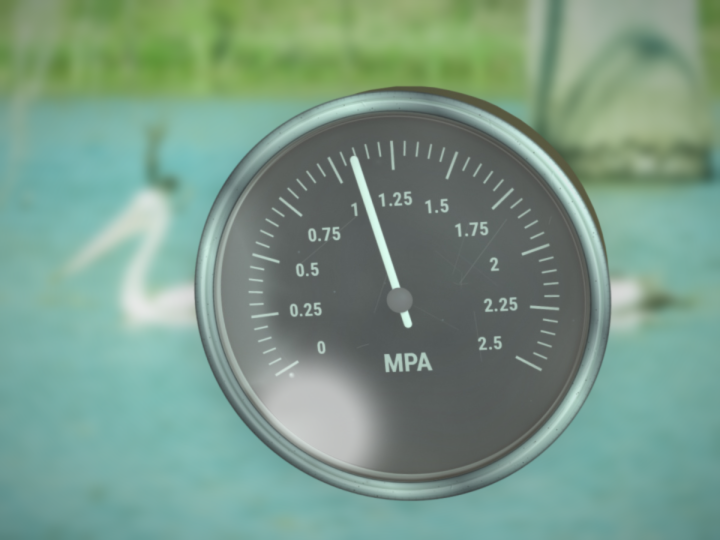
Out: 1.1; MPa
